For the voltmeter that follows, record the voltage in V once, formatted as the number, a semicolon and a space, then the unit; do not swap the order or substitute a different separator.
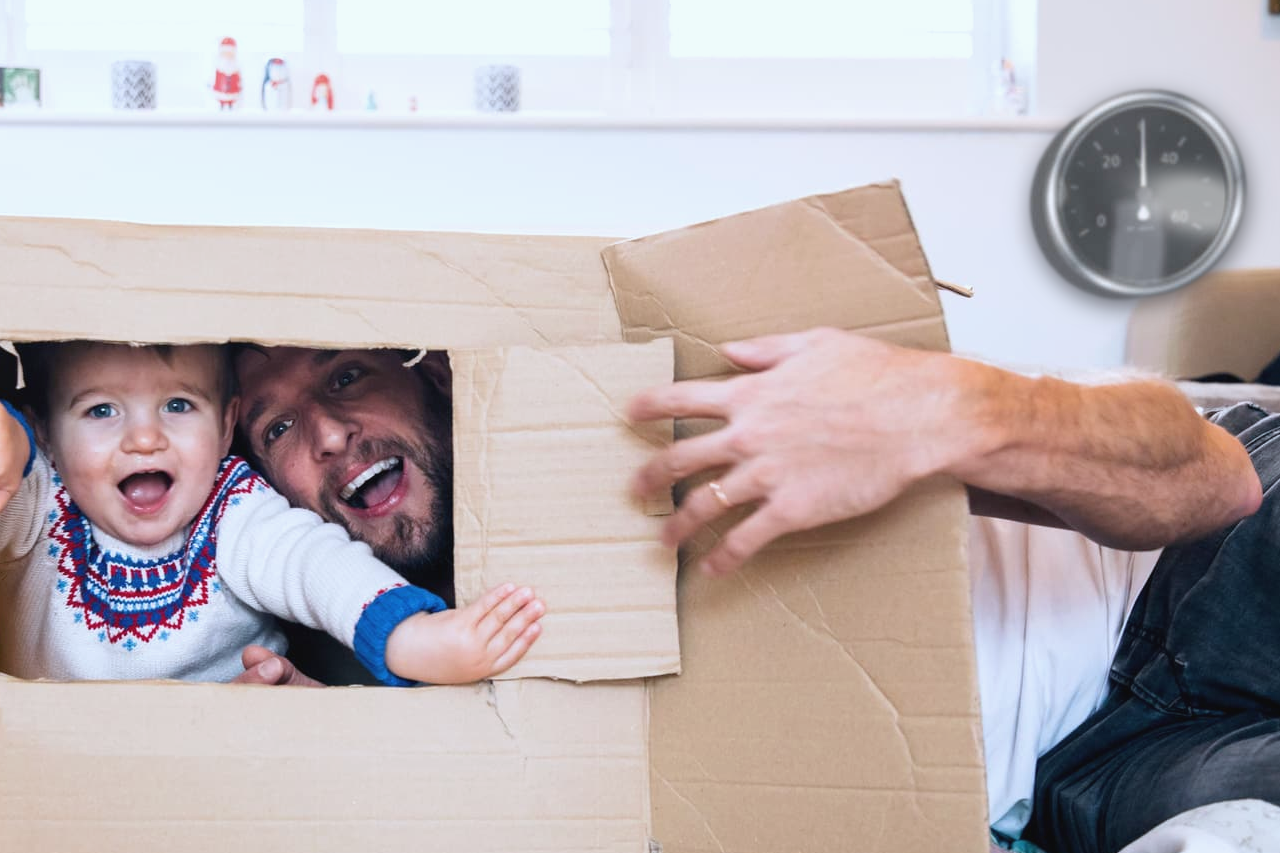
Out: 30; V
